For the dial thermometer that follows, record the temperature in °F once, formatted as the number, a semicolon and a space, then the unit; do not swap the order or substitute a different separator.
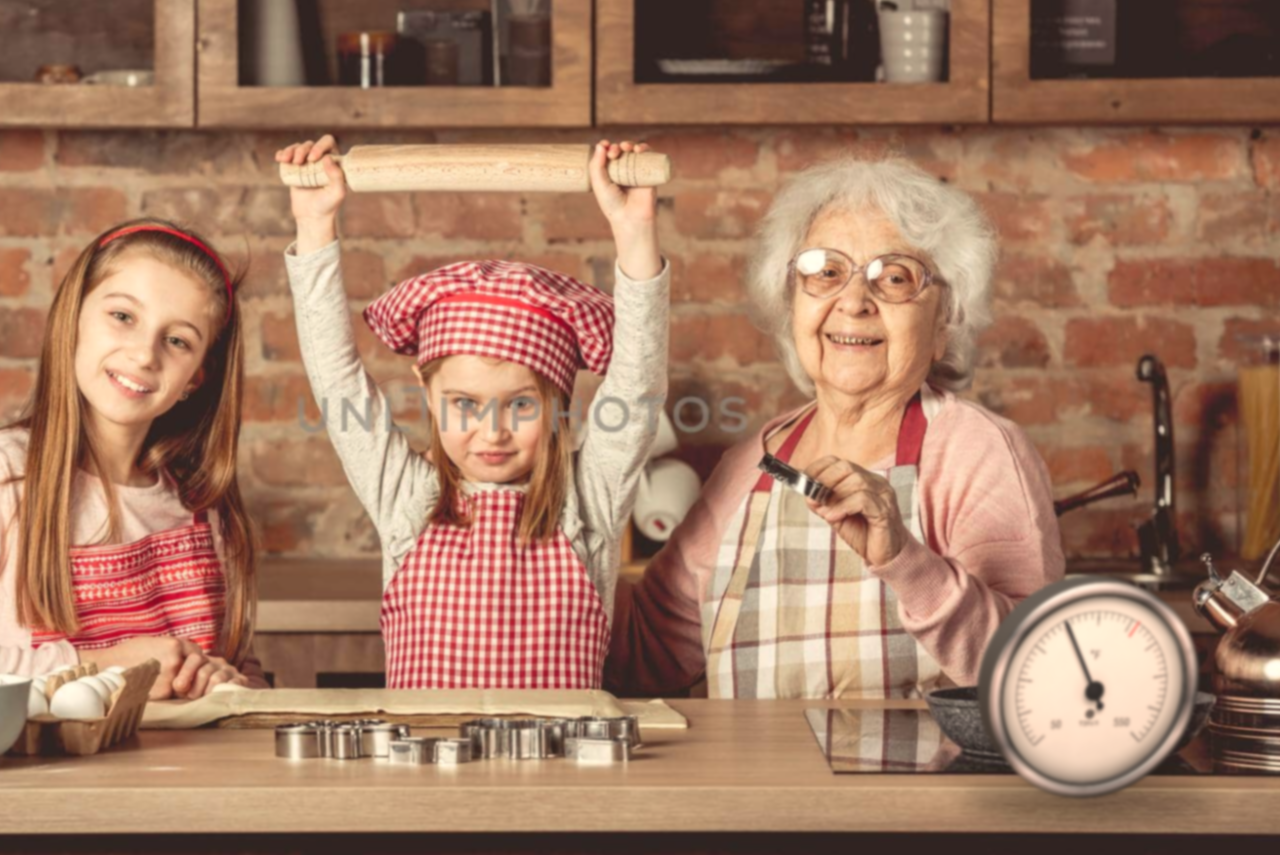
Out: 250; °F
